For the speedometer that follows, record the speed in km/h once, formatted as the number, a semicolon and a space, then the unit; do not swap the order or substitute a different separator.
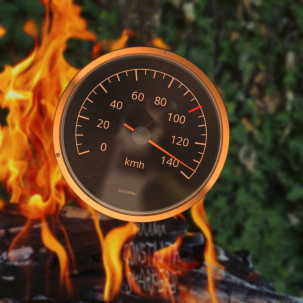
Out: 135; km/h
